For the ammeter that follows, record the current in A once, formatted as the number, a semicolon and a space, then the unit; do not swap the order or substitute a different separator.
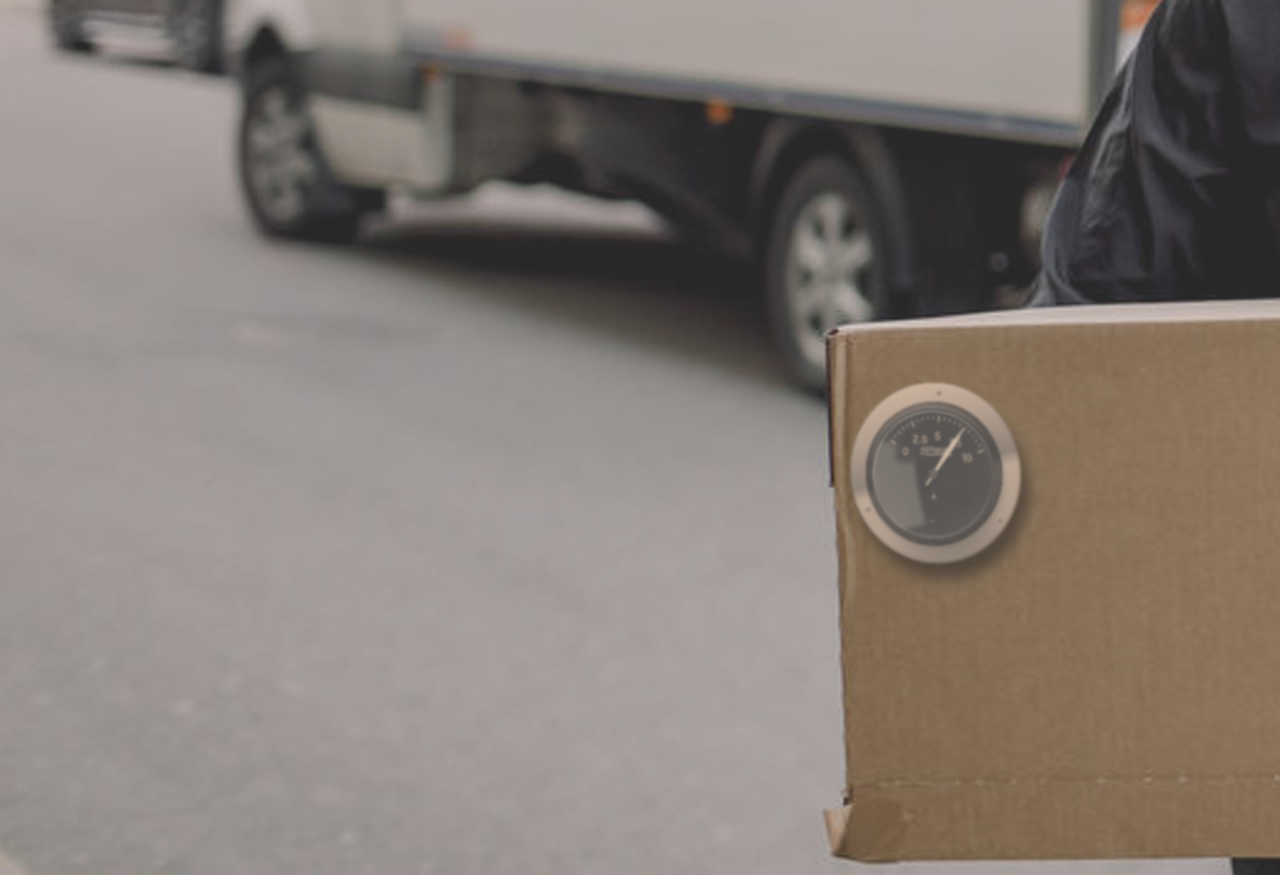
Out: 7.5; A
